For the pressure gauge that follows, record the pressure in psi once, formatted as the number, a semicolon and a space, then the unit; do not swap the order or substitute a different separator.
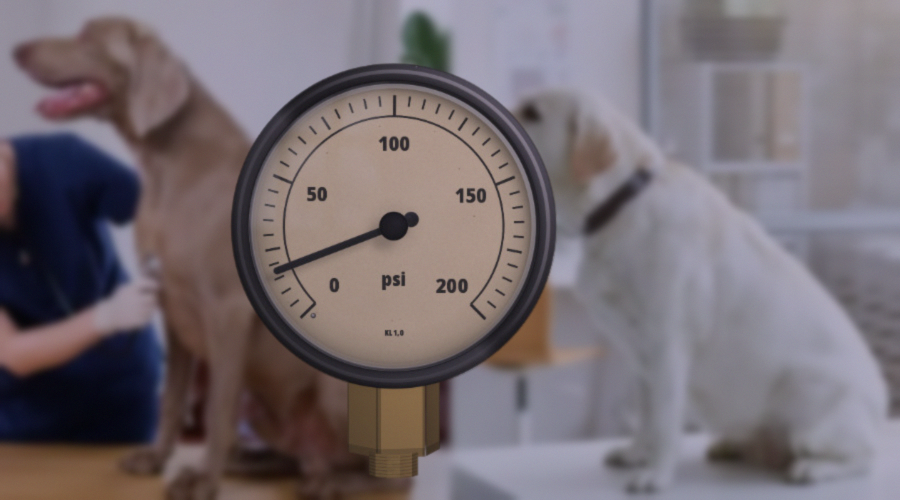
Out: 17.5; psi
